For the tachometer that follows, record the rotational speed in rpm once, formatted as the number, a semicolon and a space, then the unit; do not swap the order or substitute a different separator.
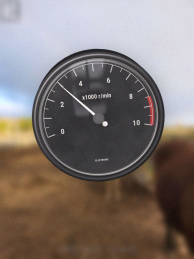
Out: 3000; rpm
